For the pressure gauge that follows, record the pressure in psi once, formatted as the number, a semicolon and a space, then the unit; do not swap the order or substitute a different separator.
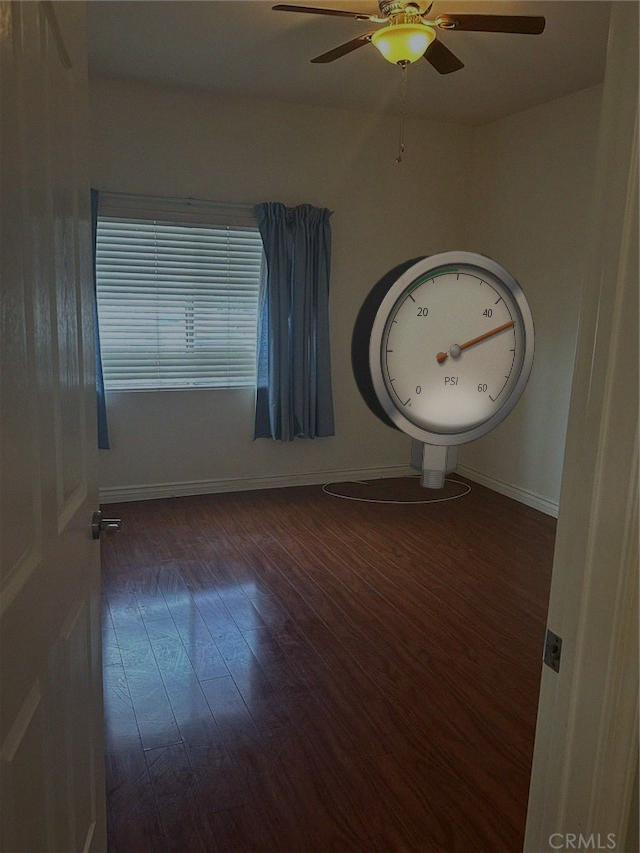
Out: 45; psi
